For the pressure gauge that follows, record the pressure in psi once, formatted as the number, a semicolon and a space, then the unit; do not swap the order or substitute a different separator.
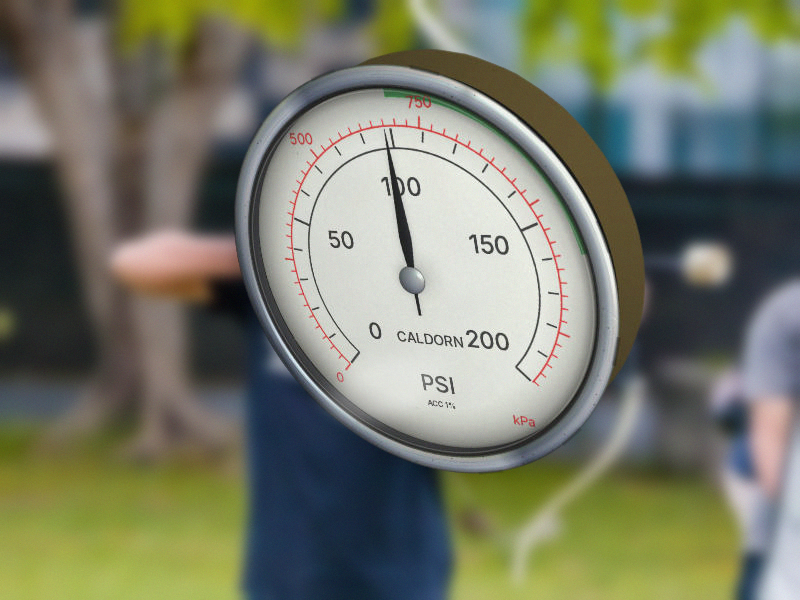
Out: 100; psi
